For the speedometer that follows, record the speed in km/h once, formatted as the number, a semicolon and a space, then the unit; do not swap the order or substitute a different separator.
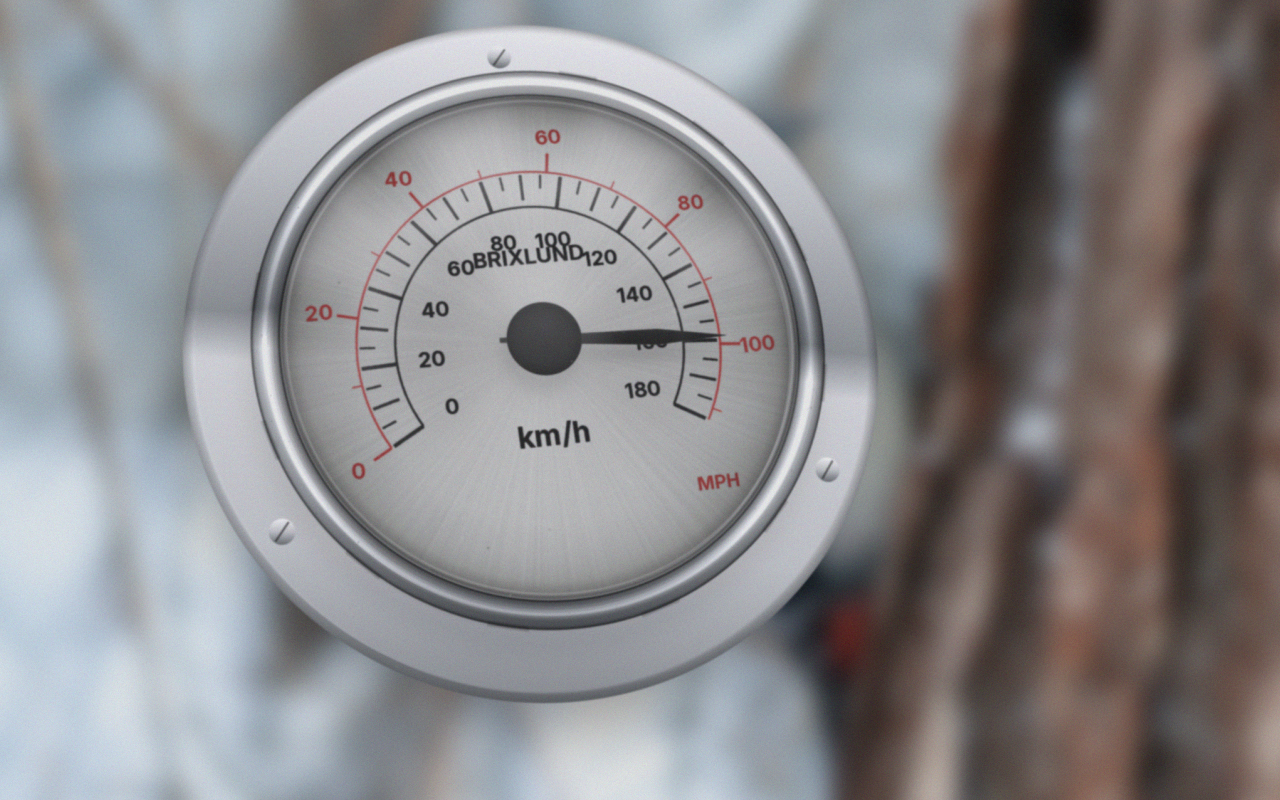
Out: 160; km/h
